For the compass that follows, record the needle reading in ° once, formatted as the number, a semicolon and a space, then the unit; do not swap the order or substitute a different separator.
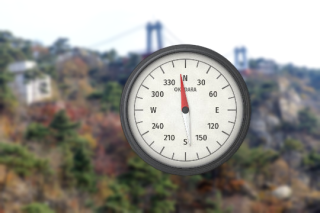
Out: 352.5; °
